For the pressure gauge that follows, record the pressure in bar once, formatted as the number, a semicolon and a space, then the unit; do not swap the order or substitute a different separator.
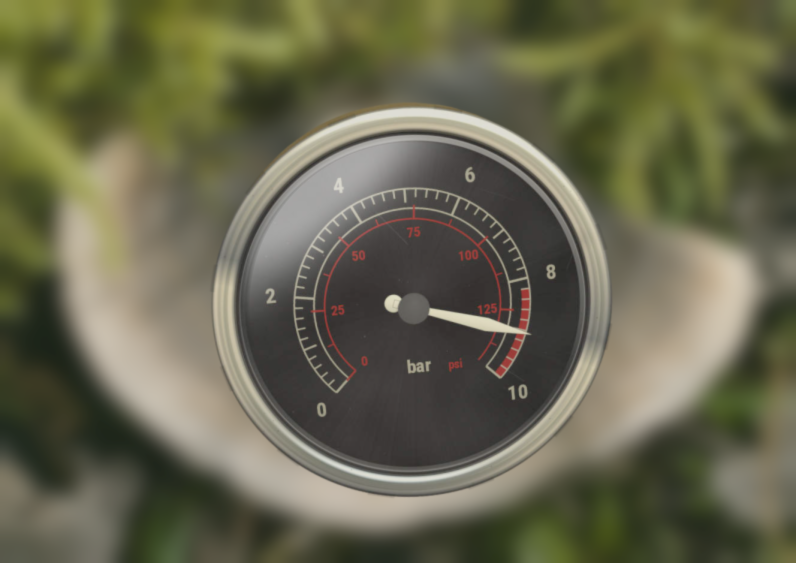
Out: 9; bar
